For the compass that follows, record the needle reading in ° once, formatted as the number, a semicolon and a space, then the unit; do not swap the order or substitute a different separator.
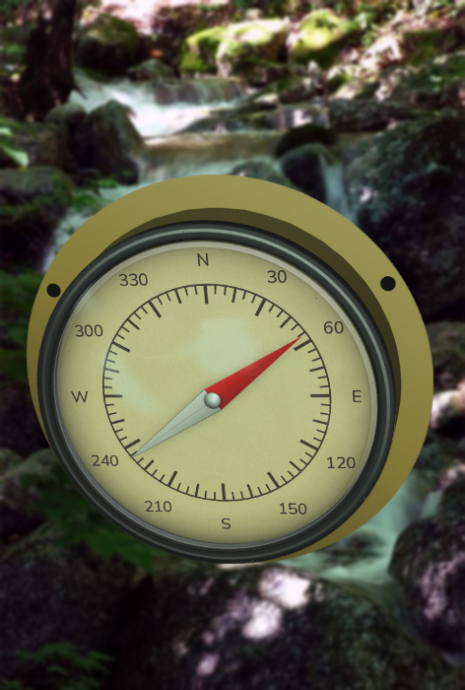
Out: 55; °
